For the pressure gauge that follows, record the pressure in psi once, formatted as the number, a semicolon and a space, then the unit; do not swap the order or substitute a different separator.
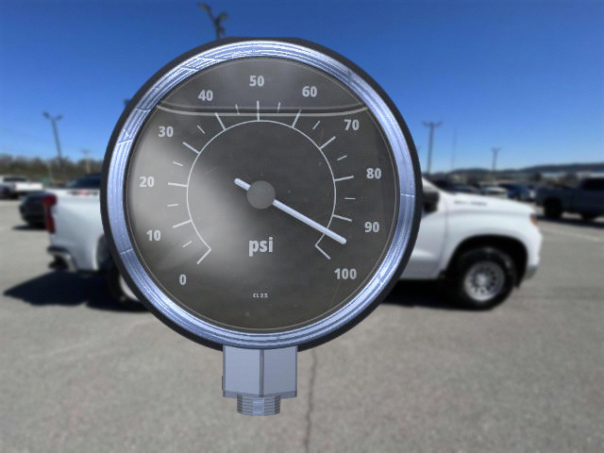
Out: 95; psi
